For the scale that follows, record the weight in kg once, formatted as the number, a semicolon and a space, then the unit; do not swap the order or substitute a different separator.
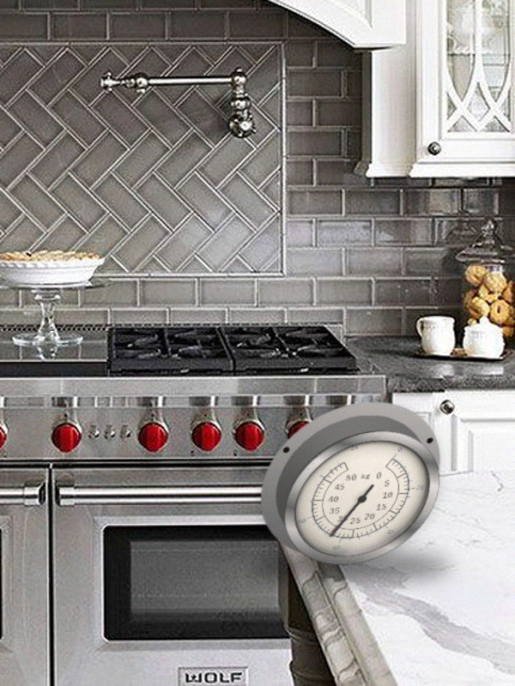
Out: 30; kg
